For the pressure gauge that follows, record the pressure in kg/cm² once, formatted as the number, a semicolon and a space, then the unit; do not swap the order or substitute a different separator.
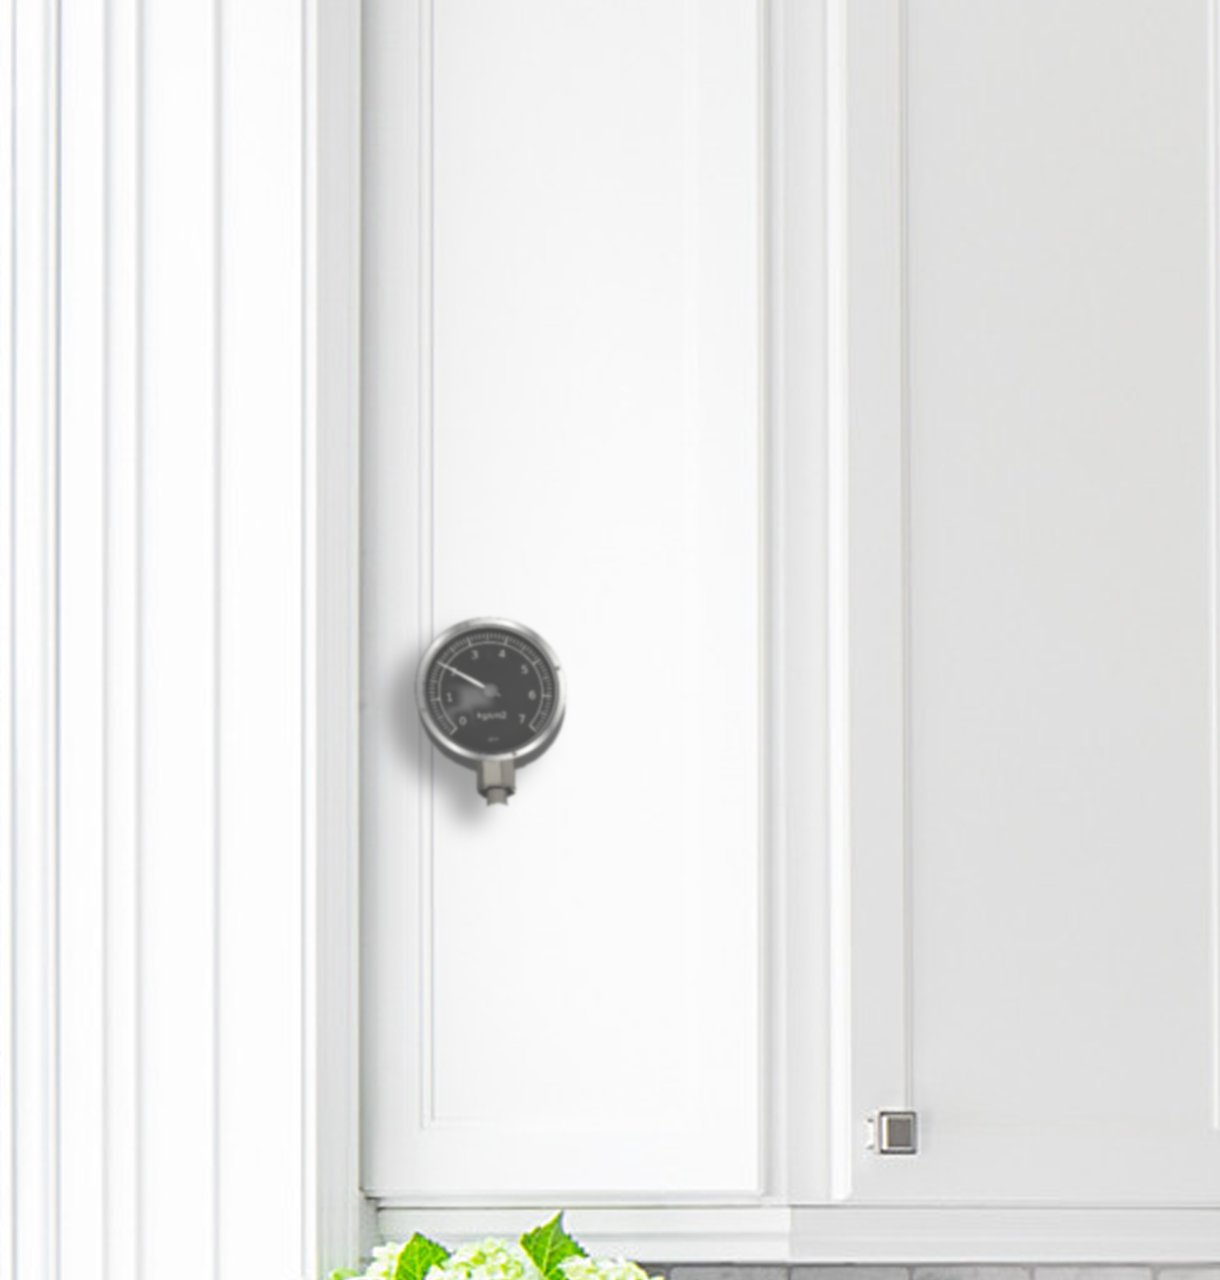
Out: 2; kg/cm²
